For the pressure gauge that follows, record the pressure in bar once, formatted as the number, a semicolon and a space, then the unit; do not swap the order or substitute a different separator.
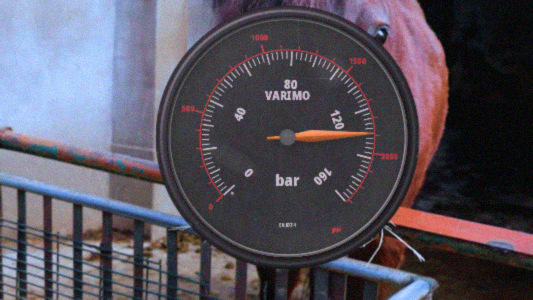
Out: 130; bar
